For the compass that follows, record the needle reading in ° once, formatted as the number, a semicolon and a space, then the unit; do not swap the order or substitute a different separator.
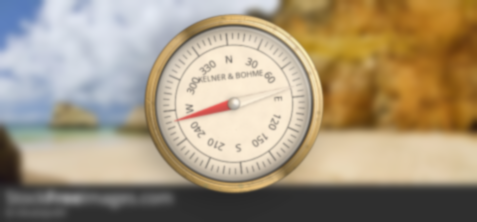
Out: 260; °
